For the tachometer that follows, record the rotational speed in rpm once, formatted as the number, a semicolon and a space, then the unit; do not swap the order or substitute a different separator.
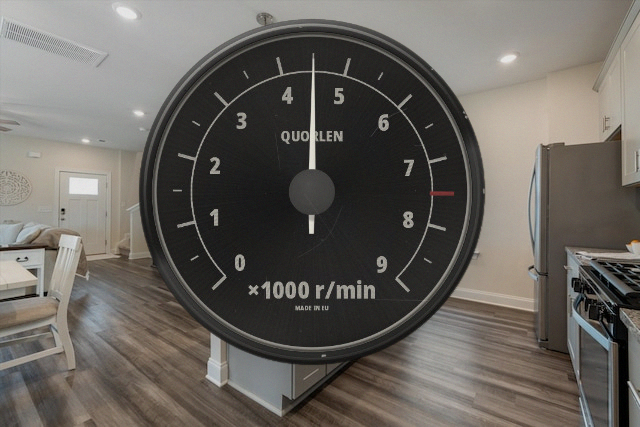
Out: 4500; rpm
